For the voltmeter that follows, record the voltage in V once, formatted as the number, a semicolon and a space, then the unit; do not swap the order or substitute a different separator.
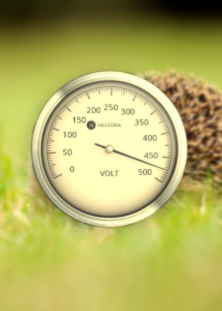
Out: 475; V
